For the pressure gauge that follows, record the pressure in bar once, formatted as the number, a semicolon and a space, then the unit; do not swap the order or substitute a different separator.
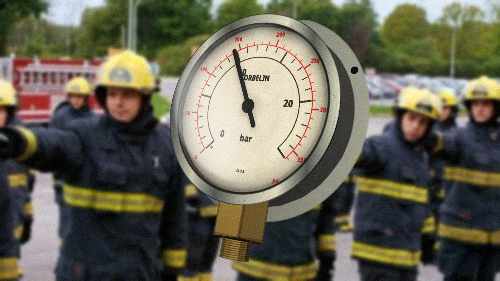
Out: 10; bar
